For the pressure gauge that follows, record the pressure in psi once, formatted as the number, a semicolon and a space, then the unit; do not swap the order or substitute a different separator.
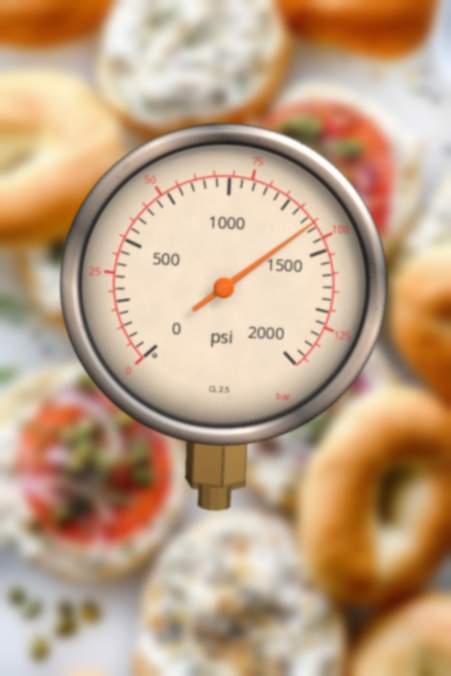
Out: 1375; psi
